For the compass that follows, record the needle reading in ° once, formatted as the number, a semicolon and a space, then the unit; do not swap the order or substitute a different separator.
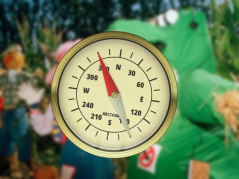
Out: 330; °
